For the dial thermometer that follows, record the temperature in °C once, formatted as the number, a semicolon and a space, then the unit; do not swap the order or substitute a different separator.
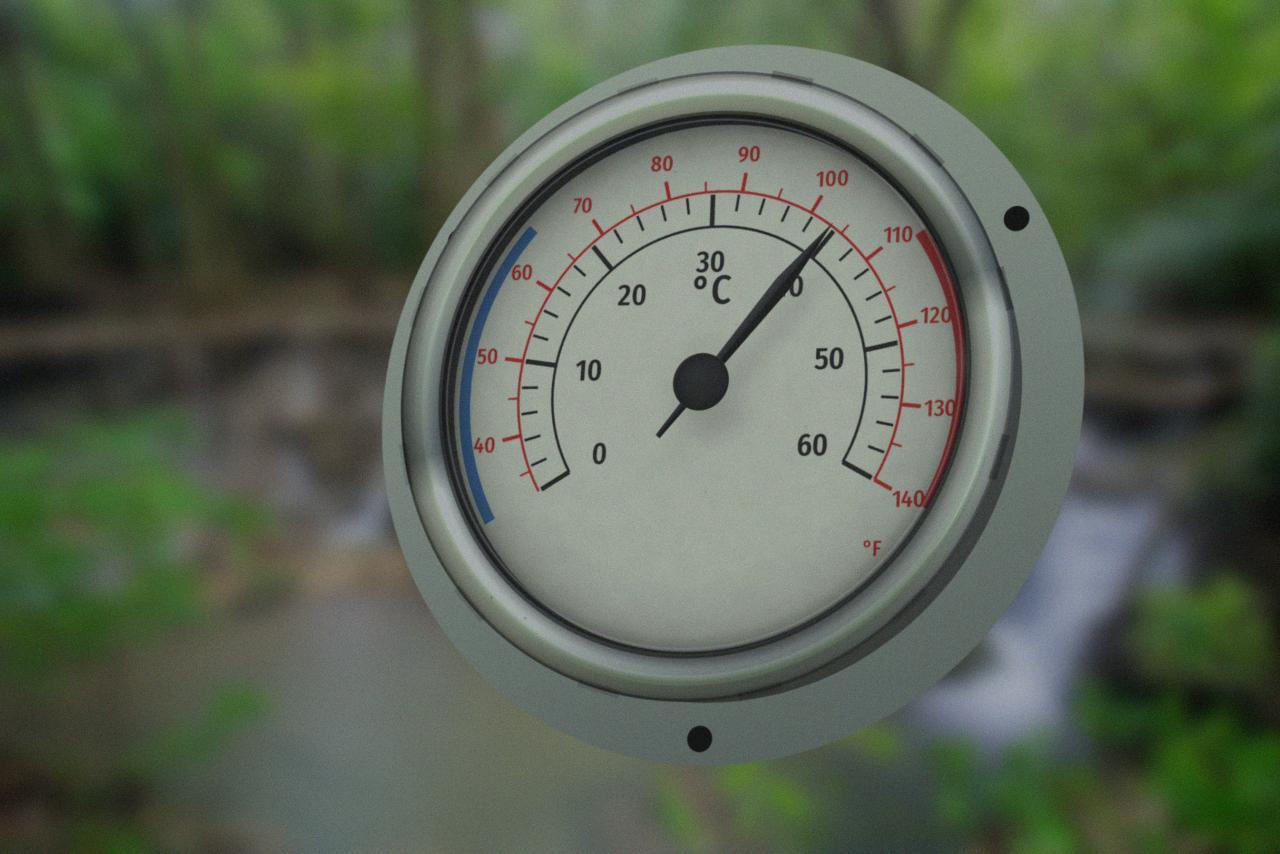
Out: 40; °C
